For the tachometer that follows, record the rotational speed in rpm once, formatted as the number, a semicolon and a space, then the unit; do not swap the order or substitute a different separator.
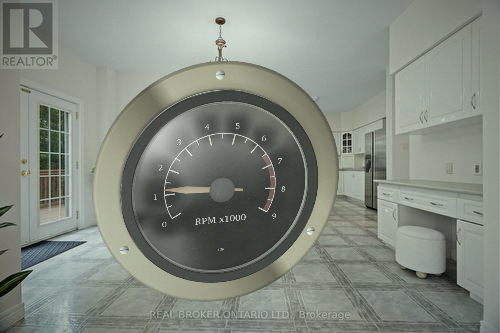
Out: 1250; rpm
